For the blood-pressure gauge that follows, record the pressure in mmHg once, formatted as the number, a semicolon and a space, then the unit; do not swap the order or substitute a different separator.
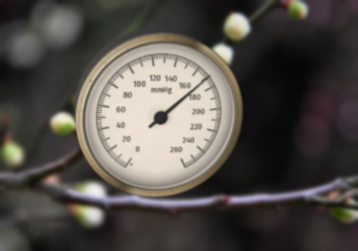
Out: 170; mmHg
